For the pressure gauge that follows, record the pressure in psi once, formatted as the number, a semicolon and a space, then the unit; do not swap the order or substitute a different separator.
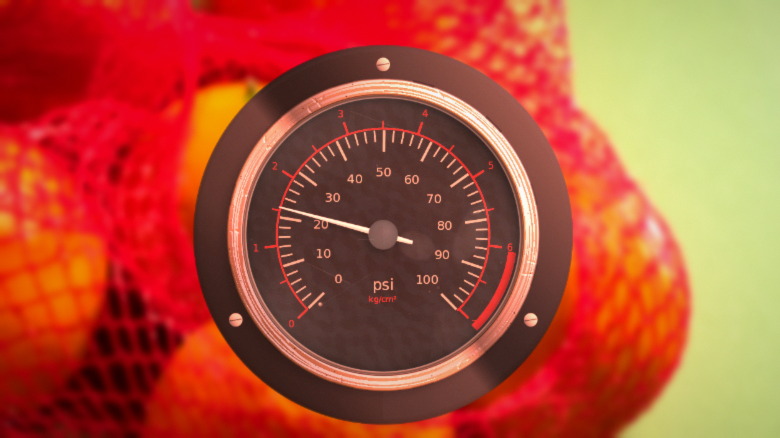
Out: 22; psi
